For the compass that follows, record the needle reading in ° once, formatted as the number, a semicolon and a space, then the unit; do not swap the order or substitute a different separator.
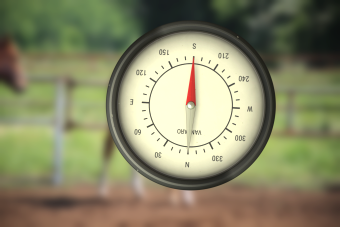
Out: 180; °
